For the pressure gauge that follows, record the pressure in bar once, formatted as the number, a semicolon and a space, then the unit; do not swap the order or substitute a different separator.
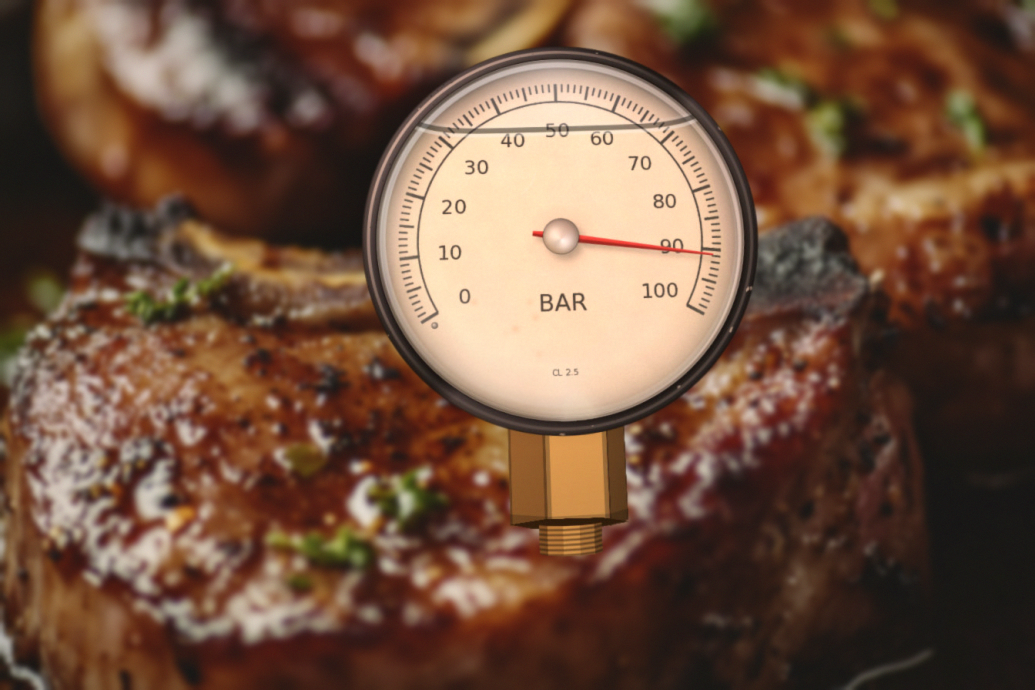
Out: 91; bar
